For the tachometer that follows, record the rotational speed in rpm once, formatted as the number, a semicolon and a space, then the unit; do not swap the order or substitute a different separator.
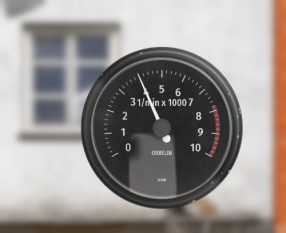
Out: 4000; rpm
